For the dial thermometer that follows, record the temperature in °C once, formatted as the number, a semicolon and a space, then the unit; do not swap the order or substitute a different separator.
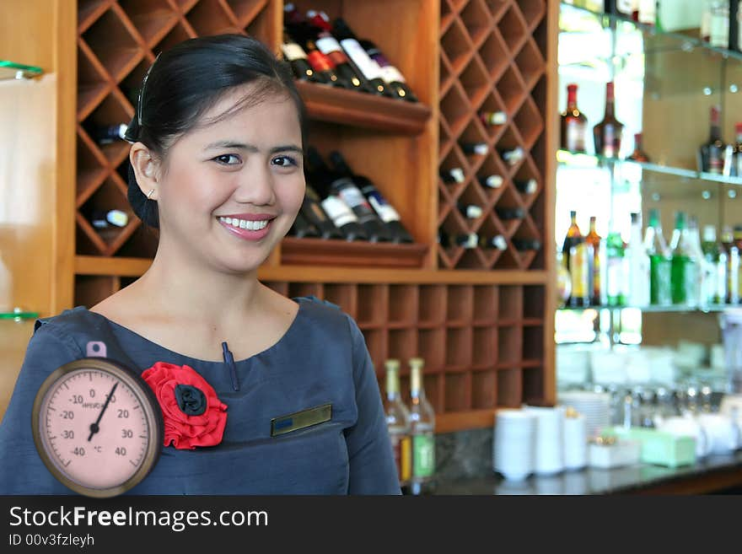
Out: 10; °C
